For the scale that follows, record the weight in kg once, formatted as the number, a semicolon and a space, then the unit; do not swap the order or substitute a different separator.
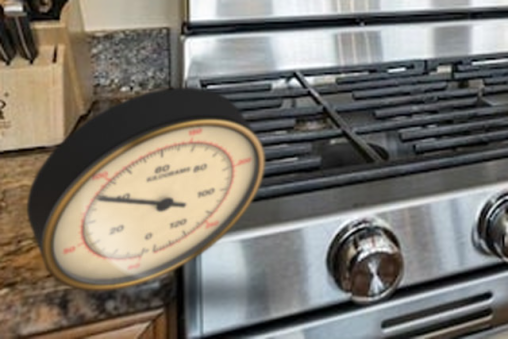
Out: 40; kg
